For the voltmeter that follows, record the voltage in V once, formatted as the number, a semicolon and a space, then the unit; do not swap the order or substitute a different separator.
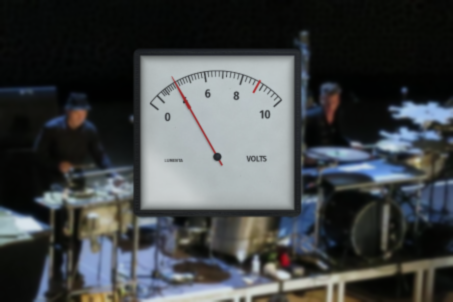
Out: 4; V
